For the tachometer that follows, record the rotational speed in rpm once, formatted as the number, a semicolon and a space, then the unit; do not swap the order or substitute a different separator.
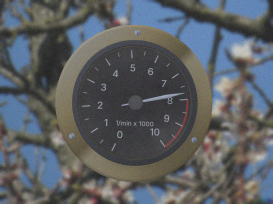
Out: 7750; rpm
